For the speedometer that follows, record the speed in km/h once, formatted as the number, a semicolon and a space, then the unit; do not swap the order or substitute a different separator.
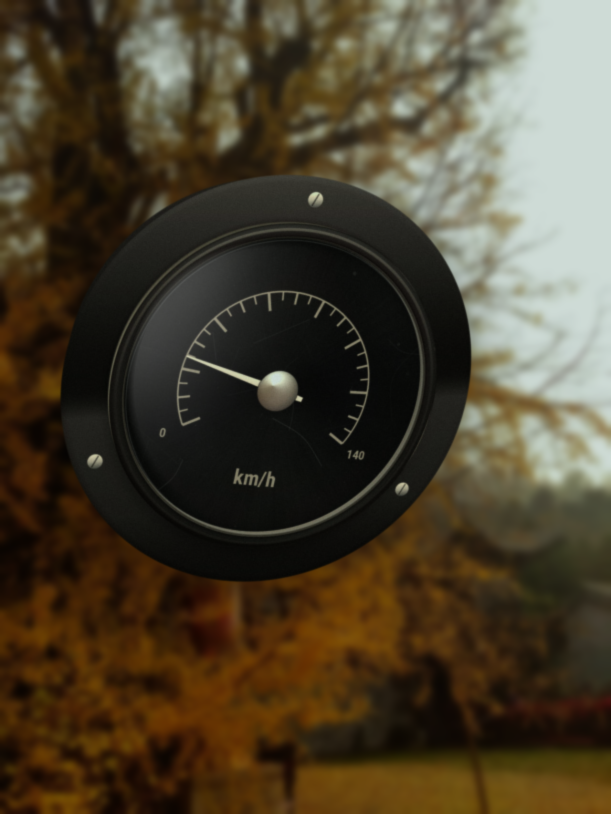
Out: 25; km/h
